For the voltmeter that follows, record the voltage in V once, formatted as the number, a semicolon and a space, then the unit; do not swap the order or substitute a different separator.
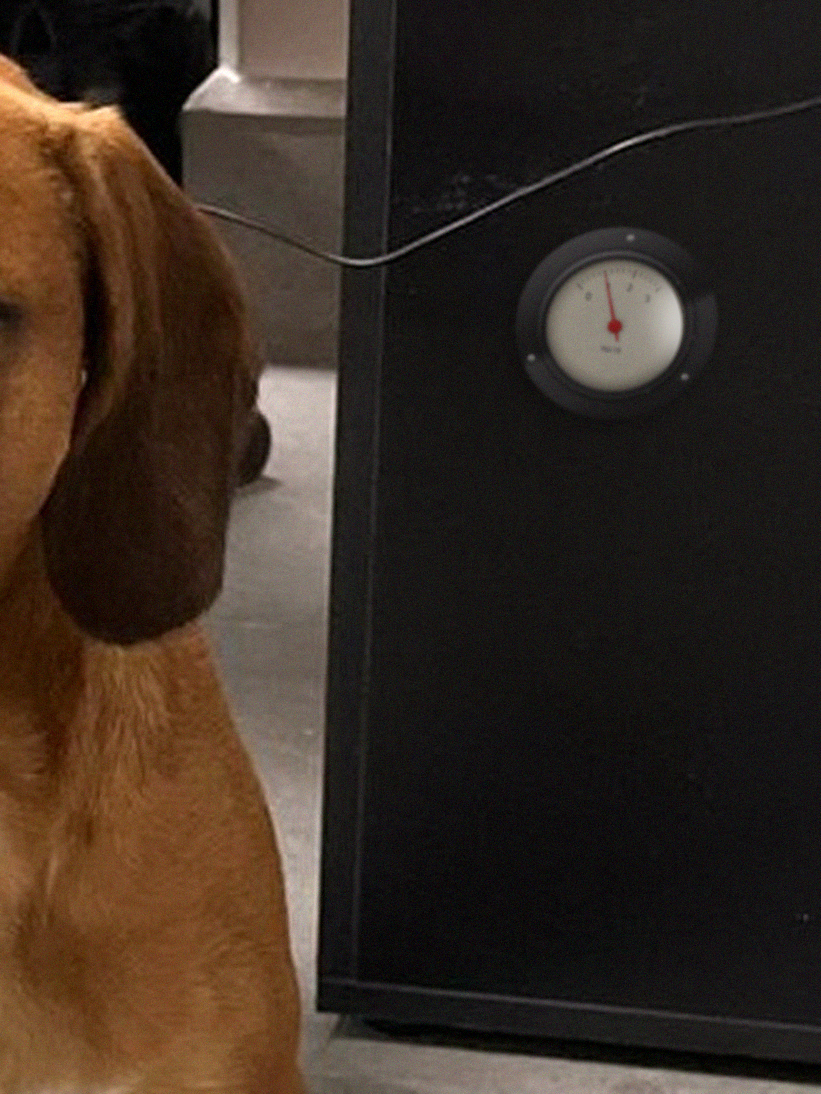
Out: 1; V
